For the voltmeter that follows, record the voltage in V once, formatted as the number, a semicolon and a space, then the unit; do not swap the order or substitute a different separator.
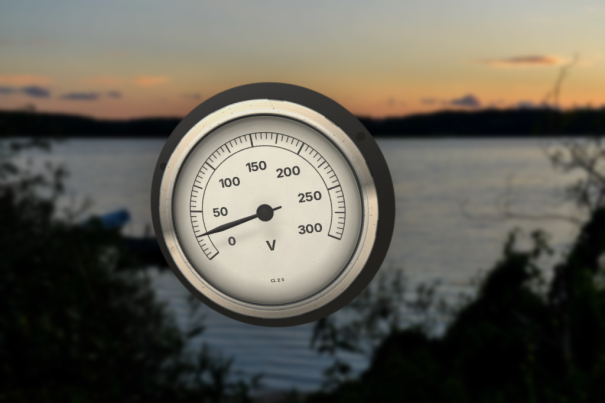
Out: 25; V
